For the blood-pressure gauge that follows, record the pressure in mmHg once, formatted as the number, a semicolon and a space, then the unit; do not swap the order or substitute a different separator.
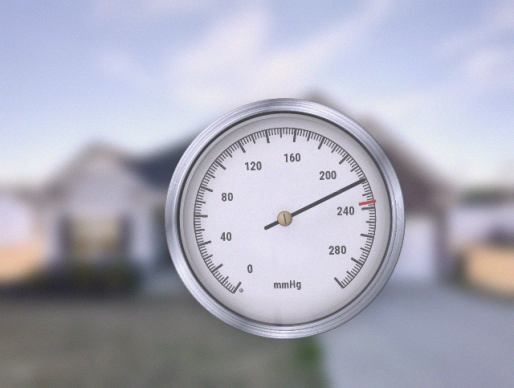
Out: 220; mmHg
